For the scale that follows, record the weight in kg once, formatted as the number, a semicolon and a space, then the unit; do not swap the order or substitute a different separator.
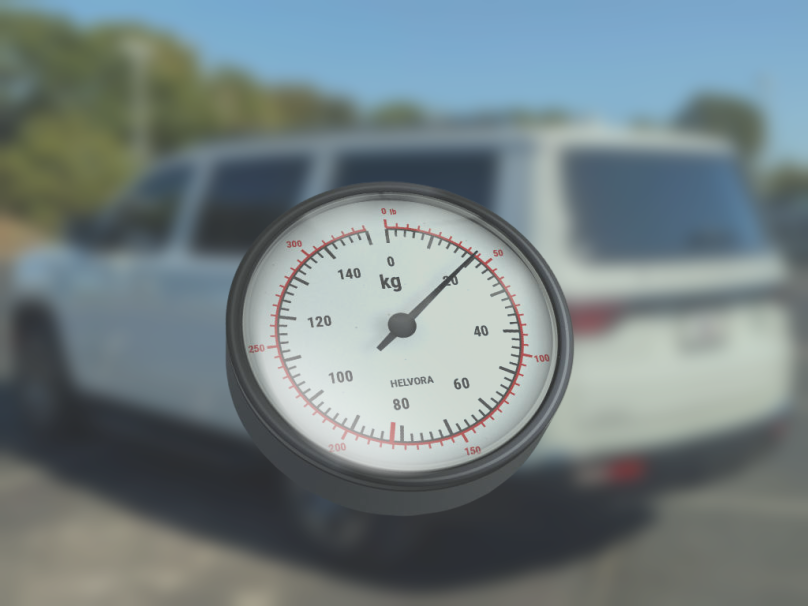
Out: 20; kg
